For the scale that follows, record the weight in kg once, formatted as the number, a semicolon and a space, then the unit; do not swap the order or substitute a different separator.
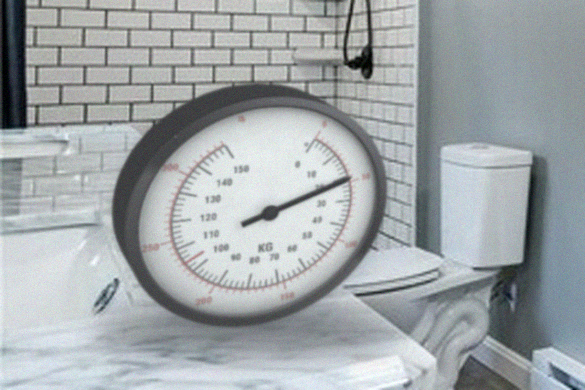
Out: 20; kg
